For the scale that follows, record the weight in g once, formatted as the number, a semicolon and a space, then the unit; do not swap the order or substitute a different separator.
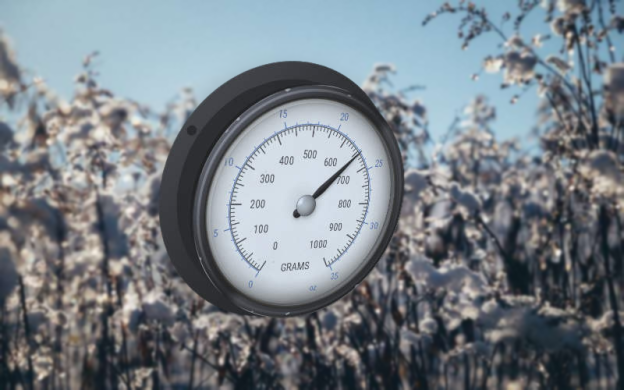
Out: 650; g
